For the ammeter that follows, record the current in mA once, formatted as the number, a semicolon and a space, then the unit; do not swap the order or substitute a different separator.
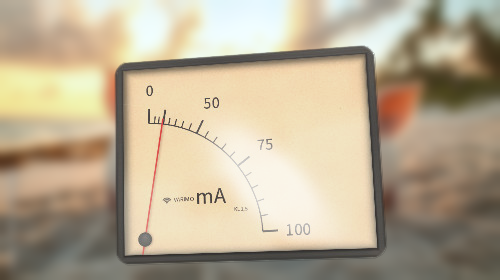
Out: 25; mA
